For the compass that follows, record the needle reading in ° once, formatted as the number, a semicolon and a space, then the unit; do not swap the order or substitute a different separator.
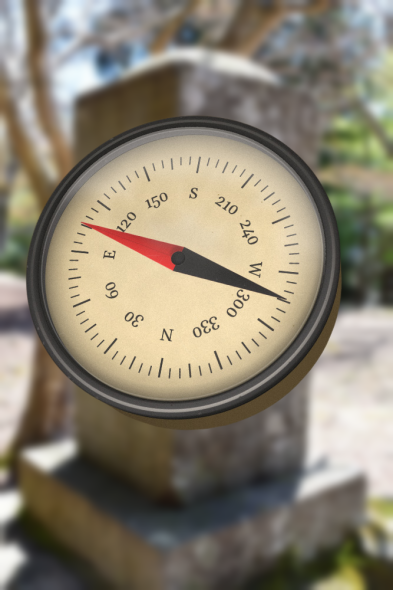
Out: 105; °
